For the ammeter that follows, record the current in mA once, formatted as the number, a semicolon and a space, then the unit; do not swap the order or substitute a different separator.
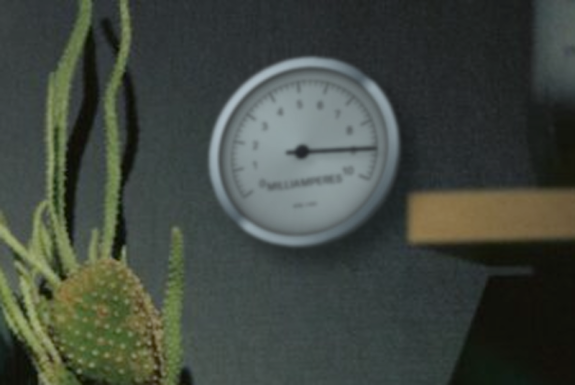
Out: 9; mA
